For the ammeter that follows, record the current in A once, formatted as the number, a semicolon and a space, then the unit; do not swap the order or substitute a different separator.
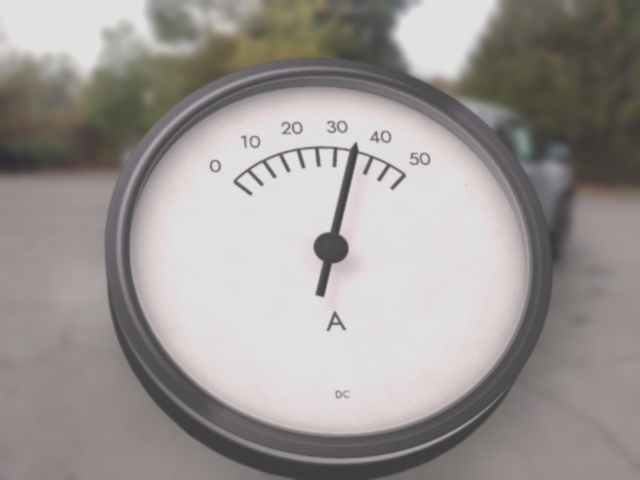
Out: 35; A
